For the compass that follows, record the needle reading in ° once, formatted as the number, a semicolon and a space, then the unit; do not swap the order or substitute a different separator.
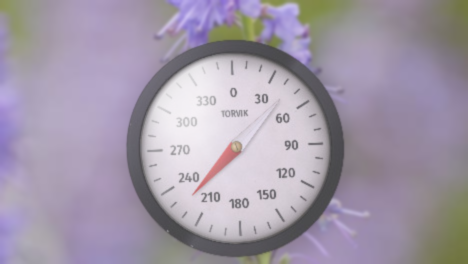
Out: 225; °
